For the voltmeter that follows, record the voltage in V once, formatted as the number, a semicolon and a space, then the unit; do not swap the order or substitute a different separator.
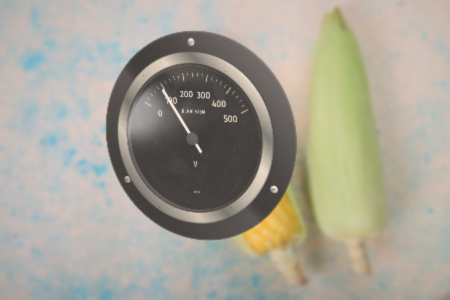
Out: 100; V
